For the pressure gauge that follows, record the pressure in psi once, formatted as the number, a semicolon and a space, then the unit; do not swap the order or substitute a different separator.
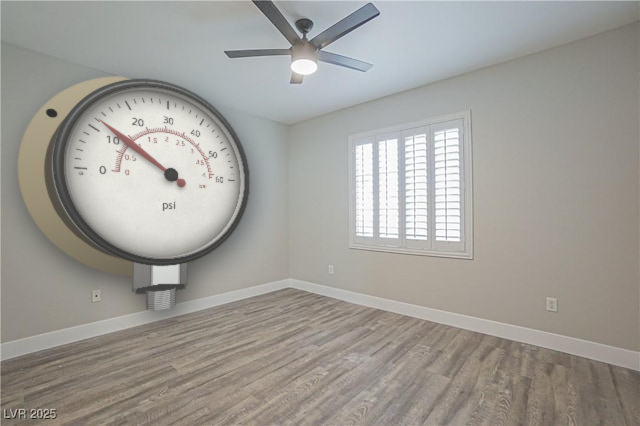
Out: 12; psi
